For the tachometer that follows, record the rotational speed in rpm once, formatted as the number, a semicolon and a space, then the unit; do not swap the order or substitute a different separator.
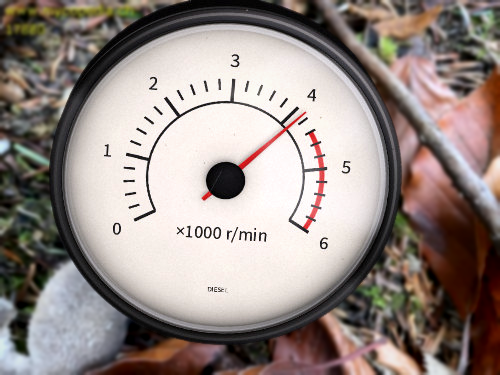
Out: 4100; rpm
